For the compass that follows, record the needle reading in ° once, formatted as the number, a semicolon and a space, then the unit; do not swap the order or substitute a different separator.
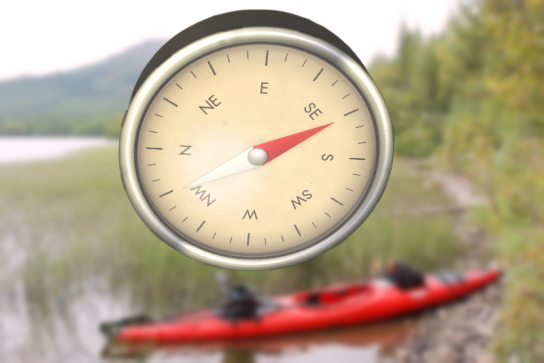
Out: 150; °
